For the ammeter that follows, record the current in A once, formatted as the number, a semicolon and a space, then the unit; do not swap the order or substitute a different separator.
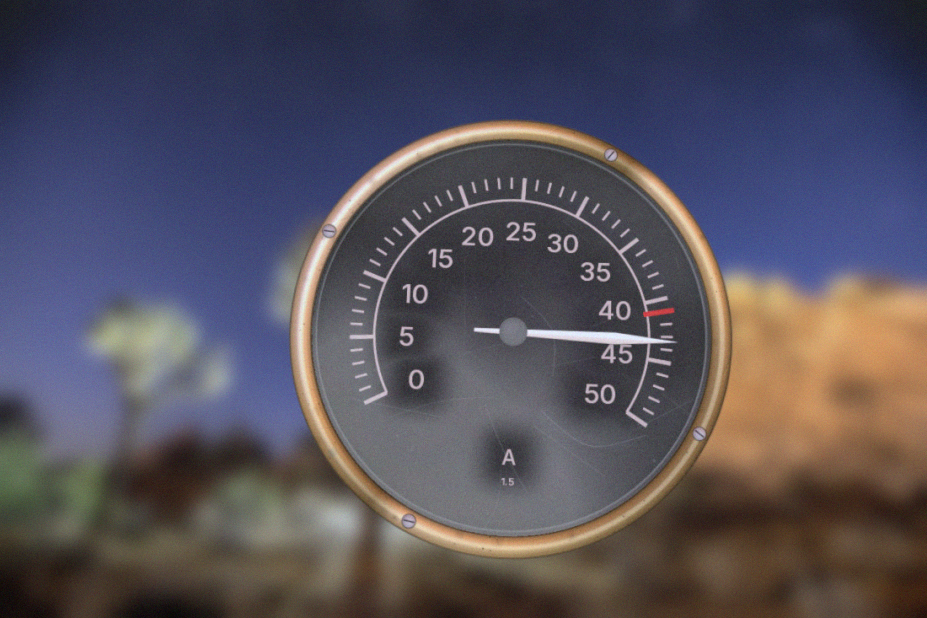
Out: 43.5; A
